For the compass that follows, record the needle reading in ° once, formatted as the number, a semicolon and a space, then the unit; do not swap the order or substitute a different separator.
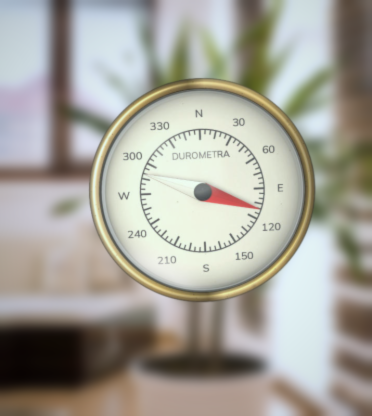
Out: 110; °
